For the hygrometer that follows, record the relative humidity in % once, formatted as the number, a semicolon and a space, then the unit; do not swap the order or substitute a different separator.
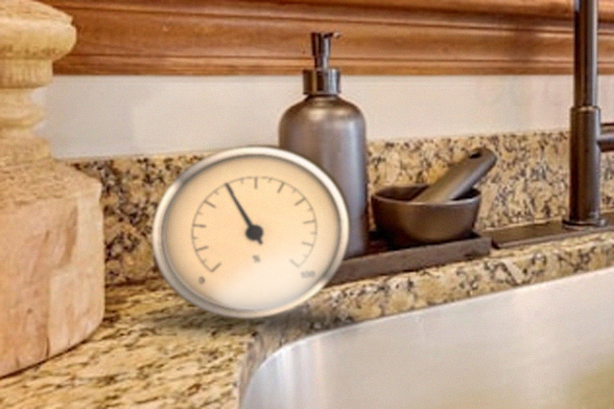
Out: 40; %
